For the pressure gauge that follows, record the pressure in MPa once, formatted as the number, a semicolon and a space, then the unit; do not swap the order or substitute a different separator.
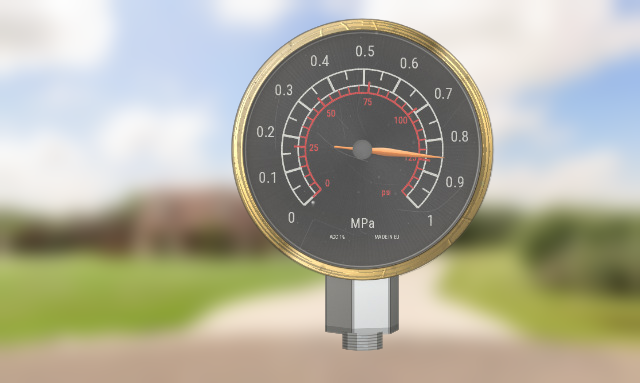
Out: 0.85; MPa
